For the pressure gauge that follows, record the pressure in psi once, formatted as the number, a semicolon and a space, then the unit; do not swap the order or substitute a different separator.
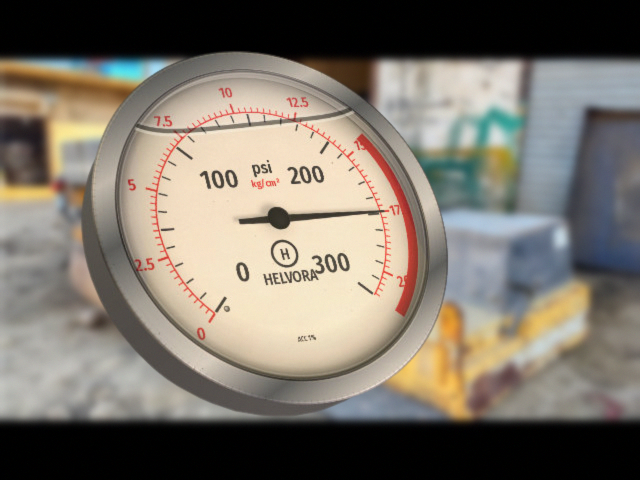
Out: 250; psi
